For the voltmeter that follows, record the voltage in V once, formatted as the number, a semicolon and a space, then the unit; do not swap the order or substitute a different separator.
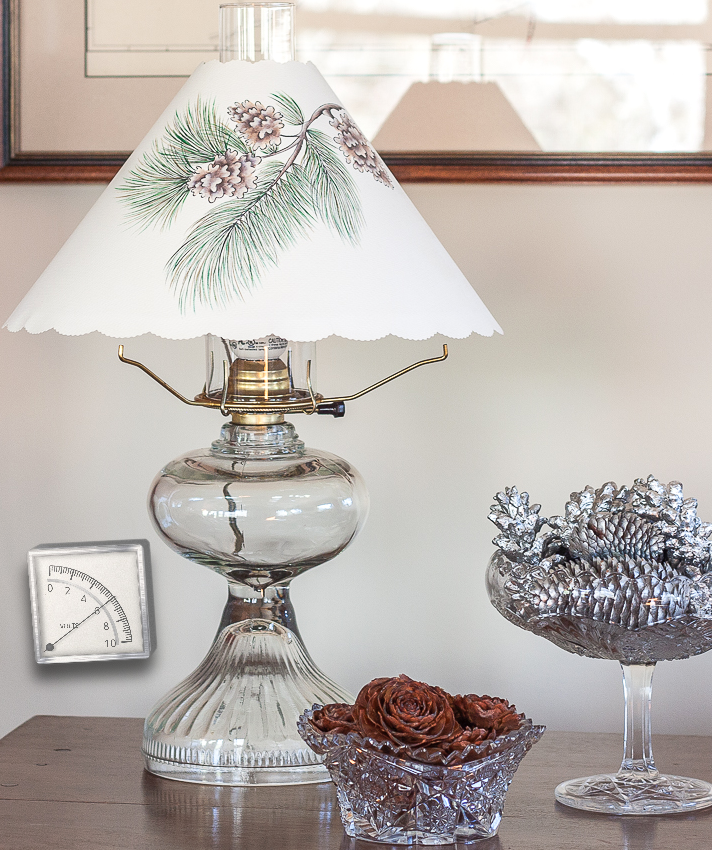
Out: 6; V
